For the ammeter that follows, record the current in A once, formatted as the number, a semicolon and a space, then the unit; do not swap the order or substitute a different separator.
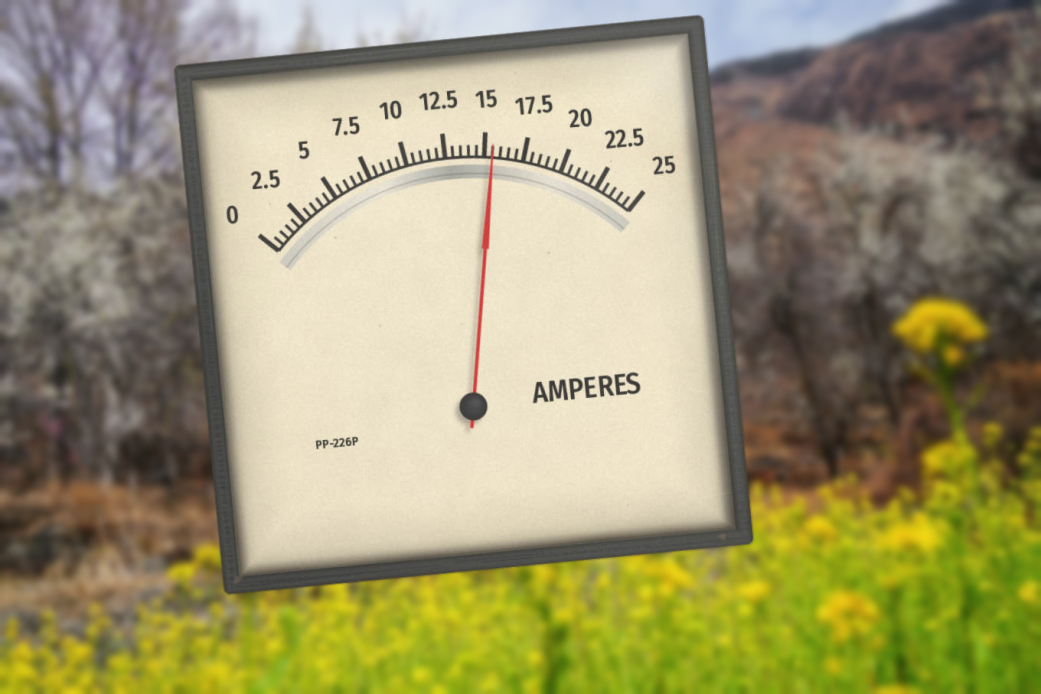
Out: 15.5; A
